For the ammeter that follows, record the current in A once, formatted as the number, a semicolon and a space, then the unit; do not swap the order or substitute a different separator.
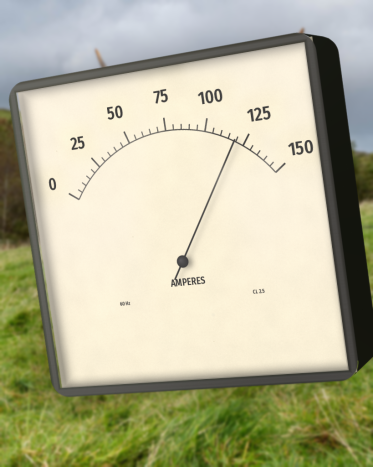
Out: 120; A
